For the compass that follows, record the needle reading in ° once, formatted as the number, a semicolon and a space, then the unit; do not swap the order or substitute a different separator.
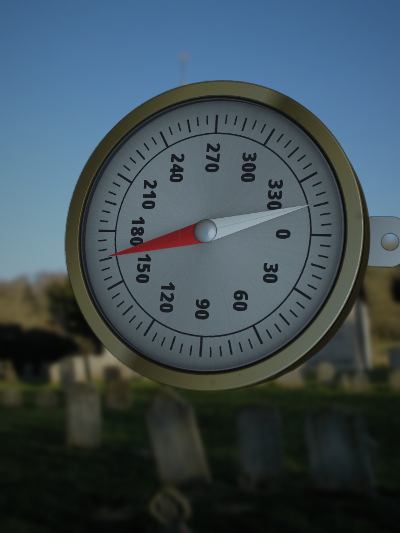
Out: 165; °
